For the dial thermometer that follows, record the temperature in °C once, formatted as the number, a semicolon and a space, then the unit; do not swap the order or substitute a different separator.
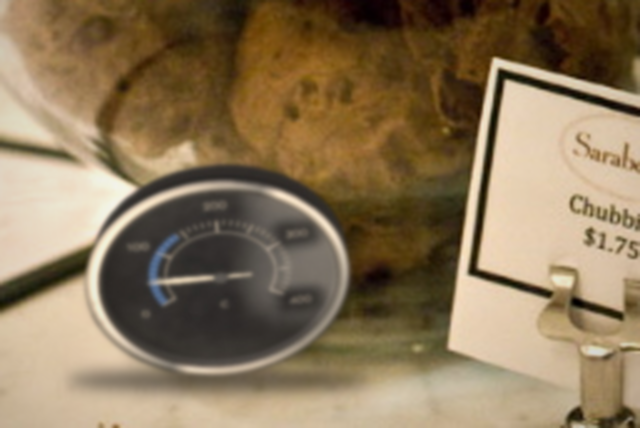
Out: 50; °C
